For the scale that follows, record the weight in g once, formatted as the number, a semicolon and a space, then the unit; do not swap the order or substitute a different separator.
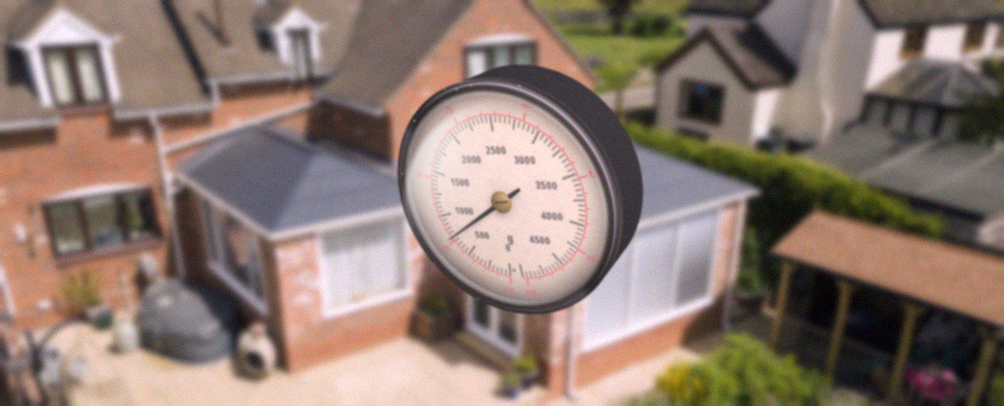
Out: 750; g
